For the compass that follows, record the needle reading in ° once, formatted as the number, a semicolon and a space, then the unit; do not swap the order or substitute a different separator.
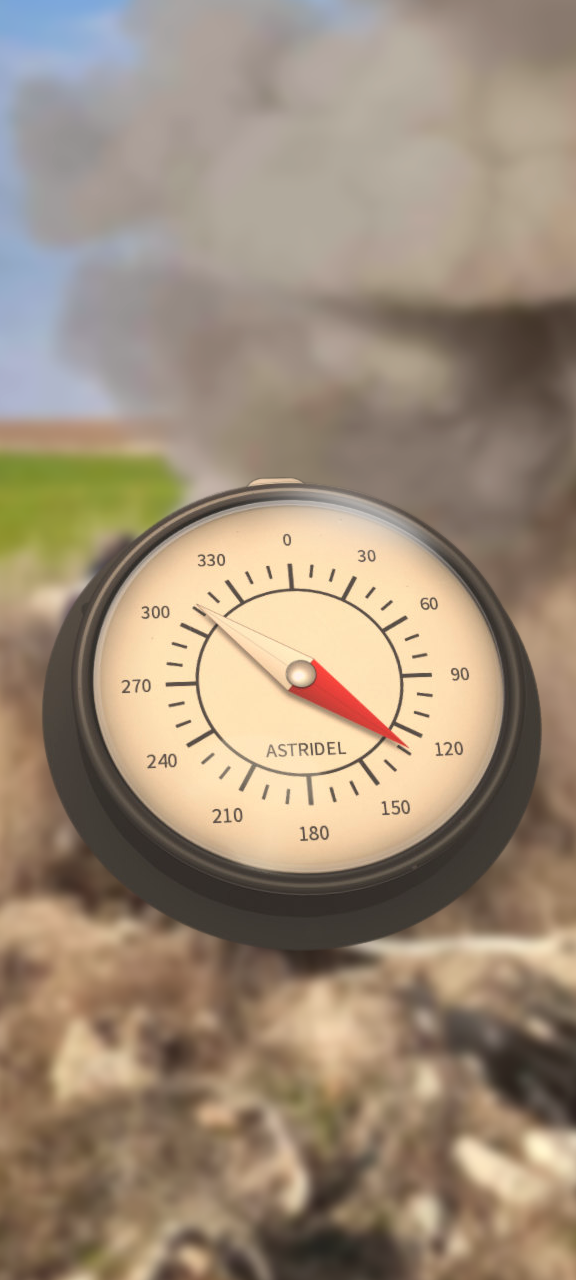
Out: 130; °
